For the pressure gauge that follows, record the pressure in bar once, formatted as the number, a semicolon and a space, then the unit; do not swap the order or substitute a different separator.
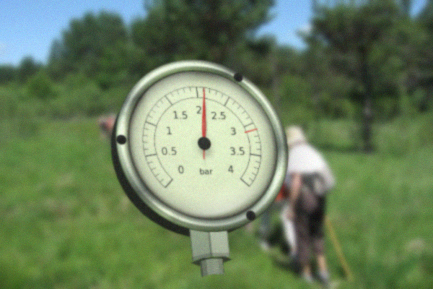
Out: 2.1; bar
